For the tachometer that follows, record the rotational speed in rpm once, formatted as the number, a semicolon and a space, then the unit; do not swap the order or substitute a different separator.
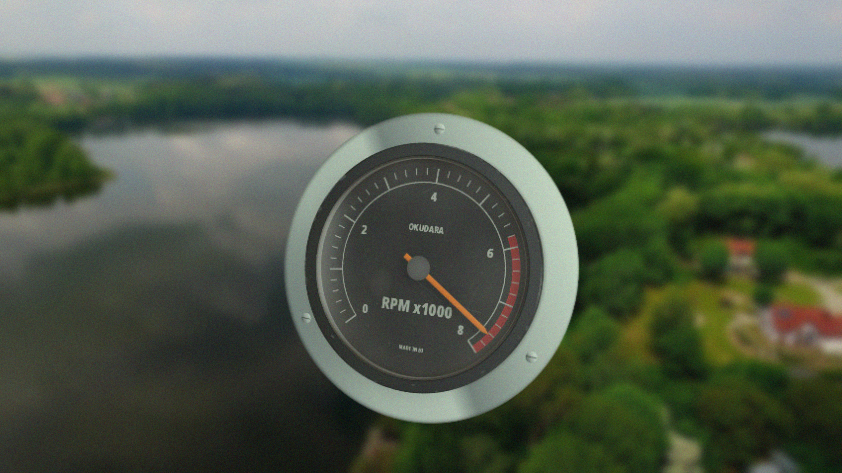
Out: 7600; rpm
